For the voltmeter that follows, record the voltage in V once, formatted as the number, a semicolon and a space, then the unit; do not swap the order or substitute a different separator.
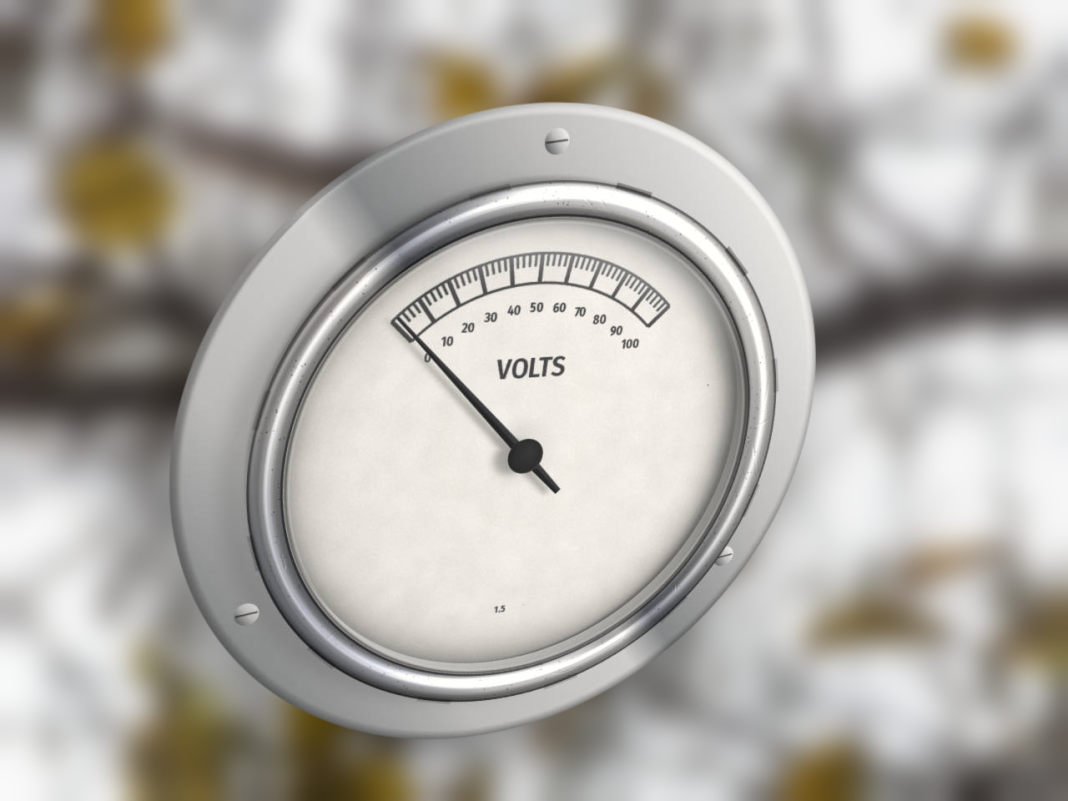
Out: 2; V
